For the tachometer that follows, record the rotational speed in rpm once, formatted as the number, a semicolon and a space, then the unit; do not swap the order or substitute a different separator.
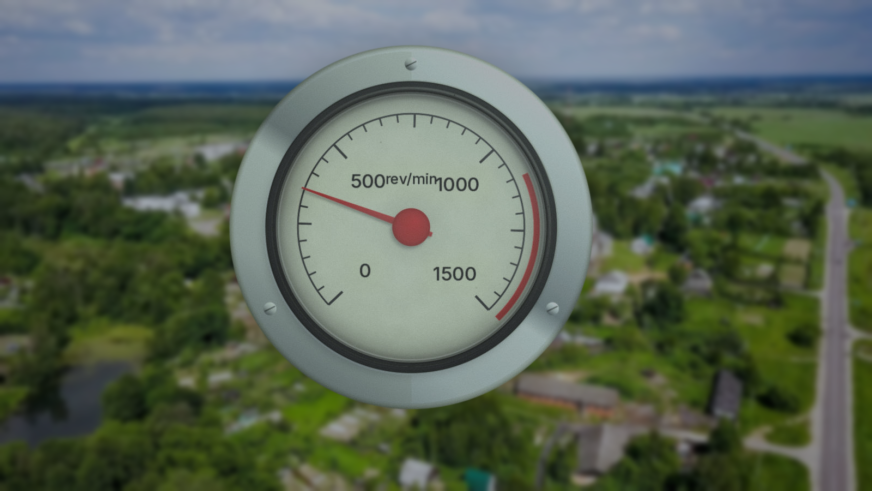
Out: 350; rpm
